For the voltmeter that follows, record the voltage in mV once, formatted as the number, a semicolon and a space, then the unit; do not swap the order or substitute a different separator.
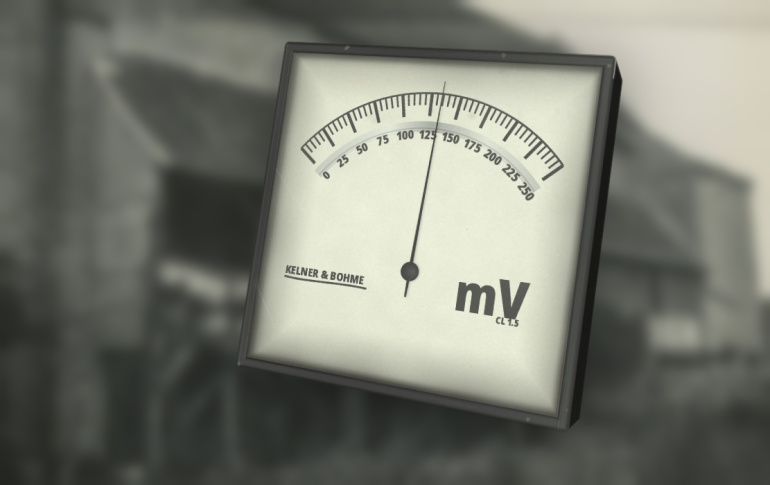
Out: 135; mV
